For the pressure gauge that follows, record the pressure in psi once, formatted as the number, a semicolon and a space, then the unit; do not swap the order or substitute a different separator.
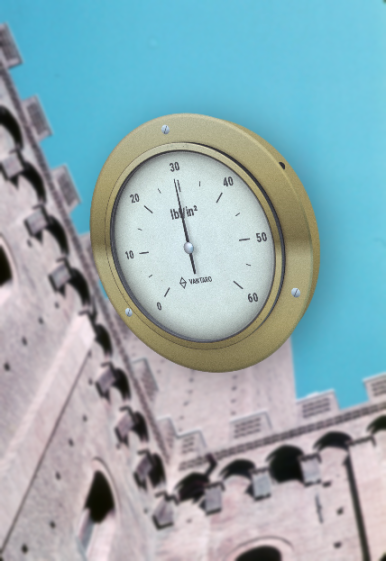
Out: 30; psi
